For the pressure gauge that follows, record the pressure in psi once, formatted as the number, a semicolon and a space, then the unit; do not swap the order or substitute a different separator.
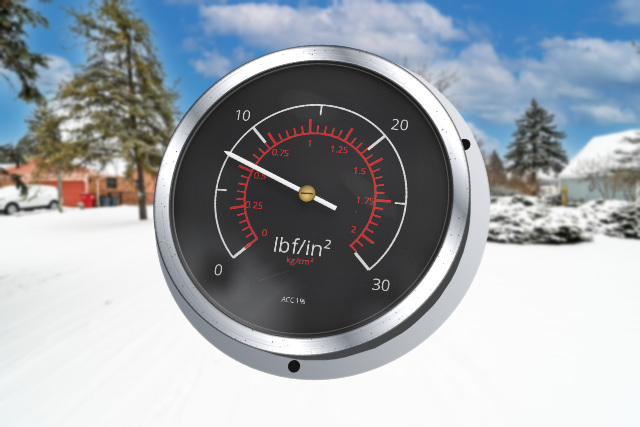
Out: 7.5; psi
